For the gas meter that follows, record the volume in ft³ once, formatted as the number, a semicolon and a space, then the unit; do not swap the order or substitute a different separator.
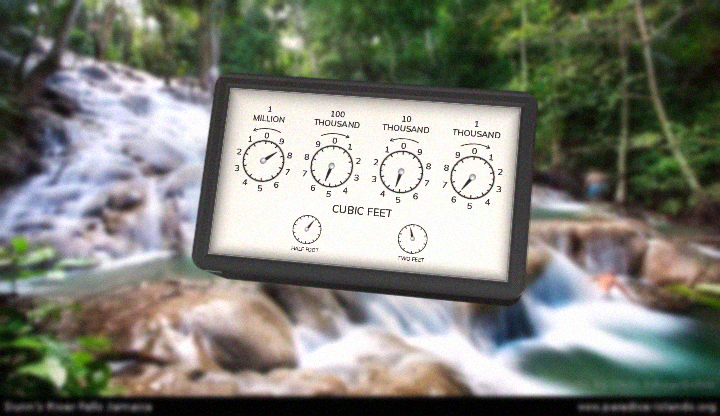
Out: 854600; ft³
